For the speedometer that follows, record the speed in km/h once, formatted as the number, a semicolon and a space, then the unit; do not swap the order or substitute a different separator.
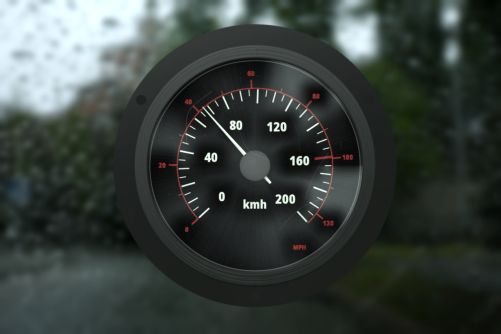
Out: 67.5; km/h
